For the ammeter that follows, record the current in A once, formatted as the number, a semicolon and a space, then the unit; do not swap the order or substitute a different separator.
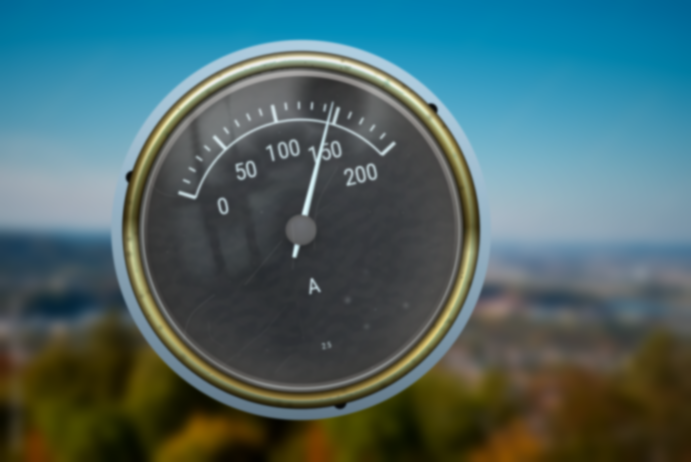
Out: 145; A
